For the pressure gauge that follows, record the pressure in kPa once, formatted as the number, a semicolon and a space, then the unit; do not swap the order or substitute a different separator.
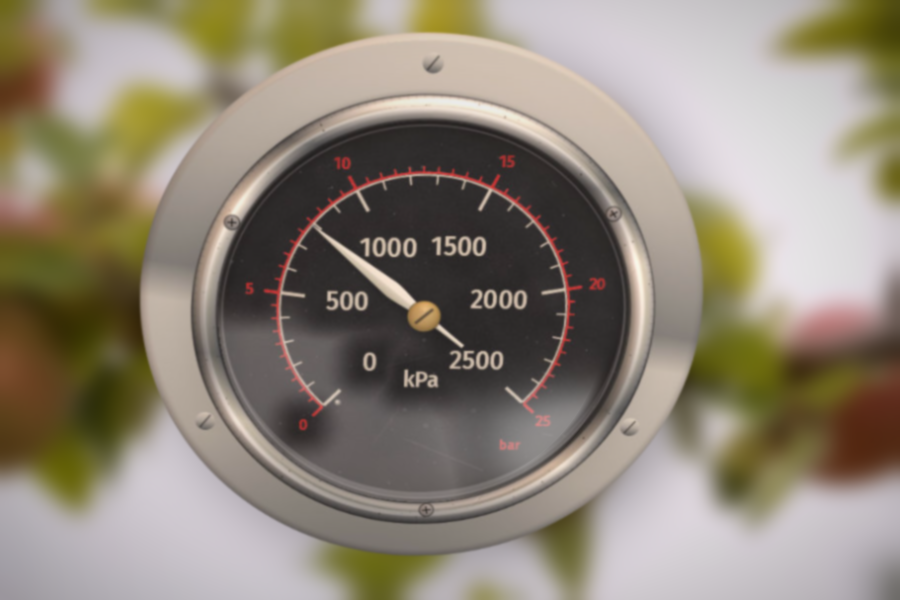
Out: 800; kPa
